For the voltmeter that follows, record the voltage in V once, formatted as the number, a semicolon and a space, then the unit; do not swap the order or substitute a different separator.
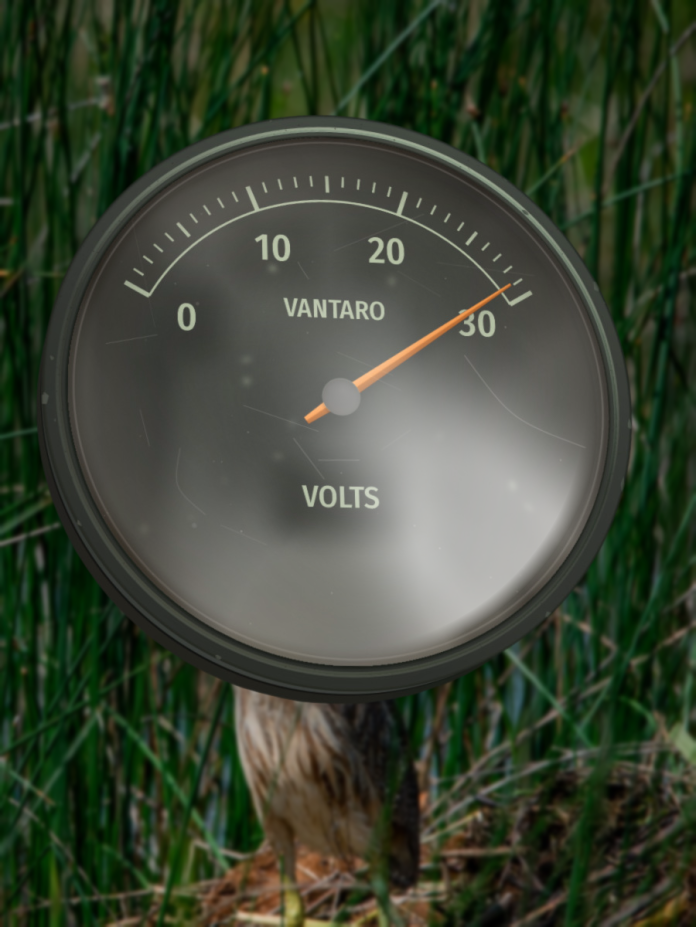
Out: 29; V
